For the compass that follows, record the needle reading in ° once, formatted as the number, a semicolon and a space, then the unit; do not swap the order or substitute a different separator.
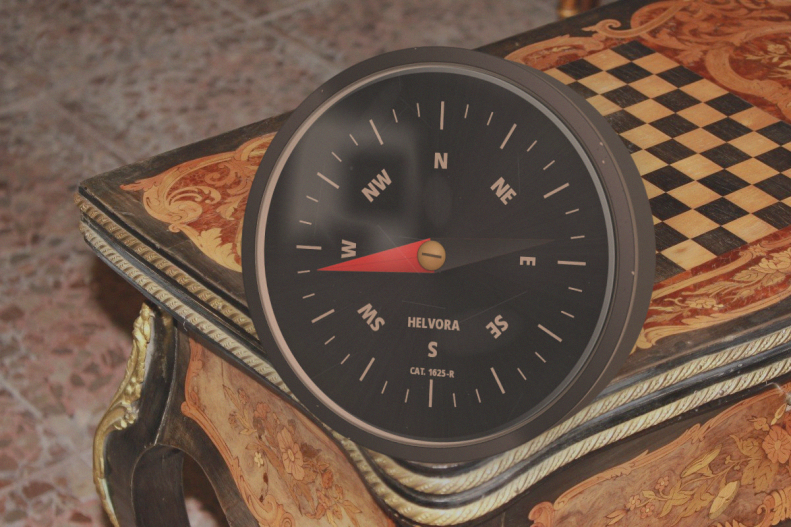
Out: 260; °
